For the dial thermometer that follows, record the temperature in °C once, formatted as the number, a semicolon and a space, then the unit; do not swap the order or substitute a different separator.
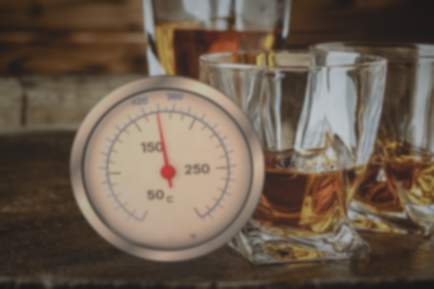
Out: 170; °C
